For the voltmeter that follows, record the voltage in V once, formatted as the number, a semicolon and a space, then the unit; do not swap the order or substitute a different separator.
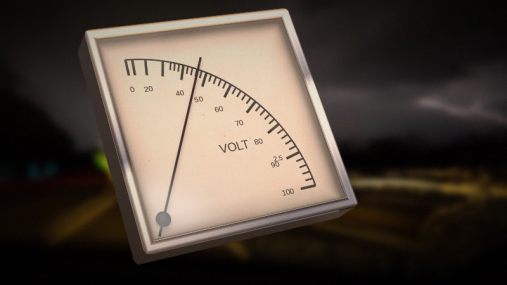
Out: 46; V
